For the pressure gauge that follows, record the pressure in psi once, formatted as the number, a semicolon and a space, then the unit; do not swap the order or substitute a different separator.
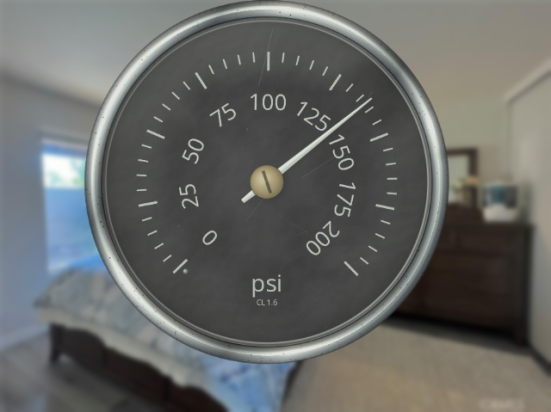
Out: 137.5; psi
